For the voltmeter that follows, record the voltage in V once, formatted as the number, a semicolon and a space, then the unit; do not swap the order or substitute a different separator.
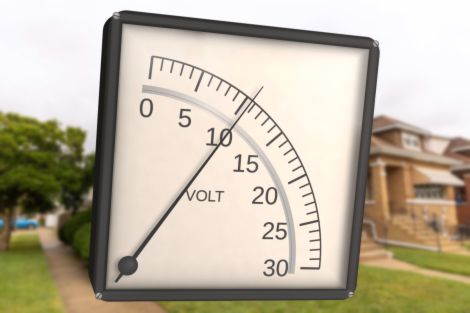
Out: 10.5; V
